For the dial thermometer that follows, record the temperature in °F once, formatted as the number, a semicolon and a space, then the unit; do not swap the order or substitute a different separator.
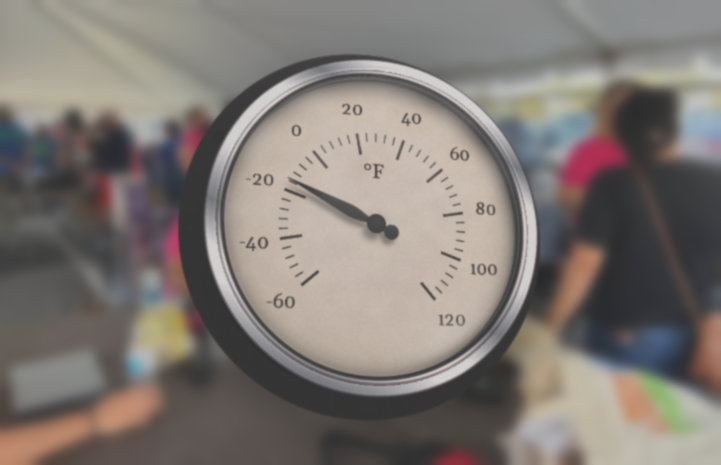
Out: -16; °F
